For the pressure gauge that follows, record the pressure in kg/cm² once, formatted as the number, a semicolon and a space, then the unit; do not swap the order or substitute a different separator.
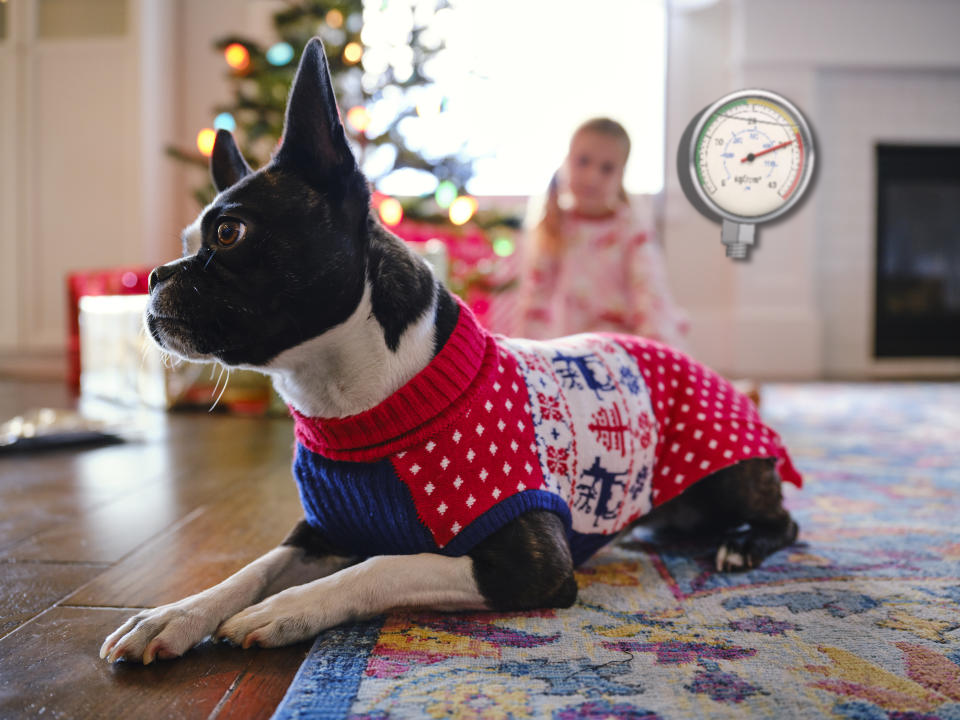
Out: 30; kg/cm²
